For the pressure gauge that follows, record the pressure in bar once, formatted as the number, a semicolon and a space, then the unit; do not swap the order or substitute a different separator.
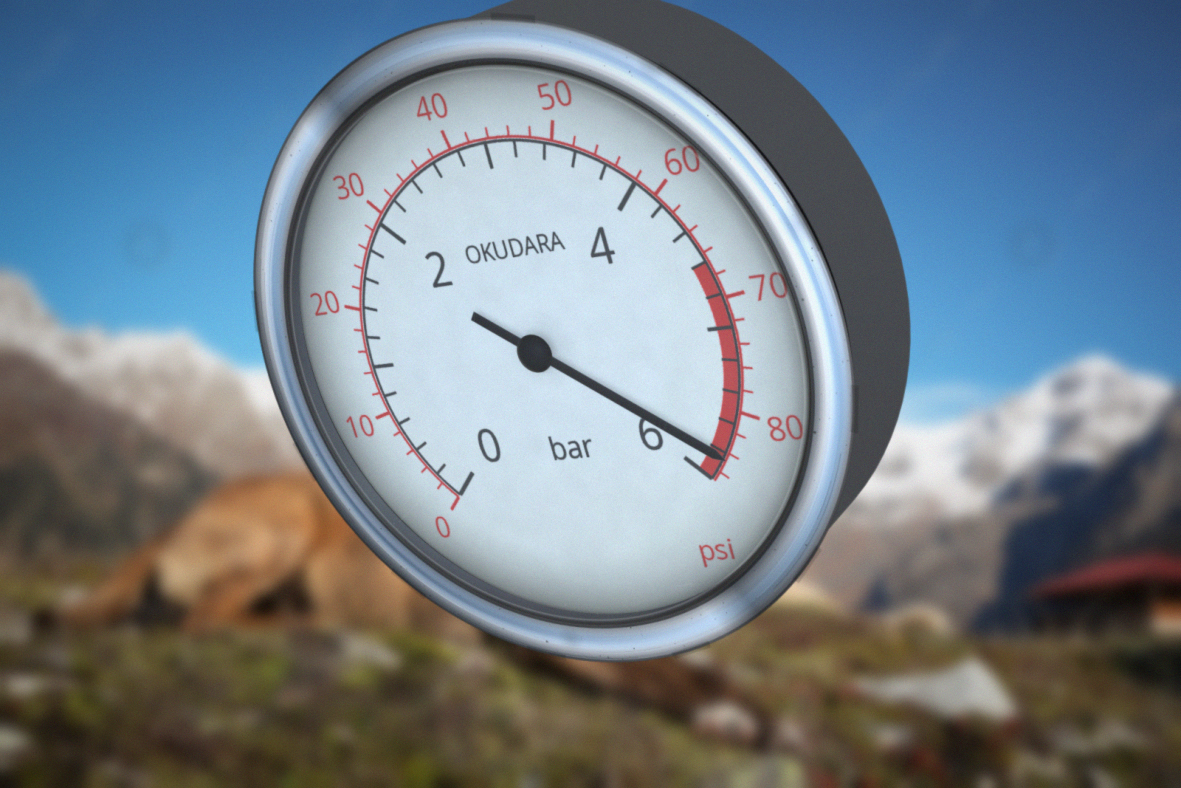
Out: 5.8; bar
